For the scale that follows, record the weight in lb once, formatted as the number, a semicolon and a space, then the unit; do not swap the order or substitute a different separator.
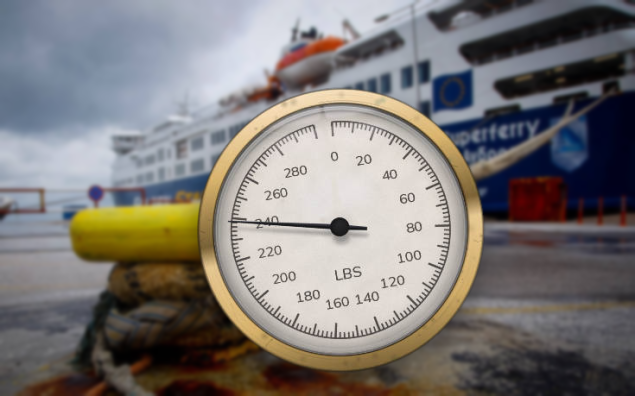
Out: 238; lb
